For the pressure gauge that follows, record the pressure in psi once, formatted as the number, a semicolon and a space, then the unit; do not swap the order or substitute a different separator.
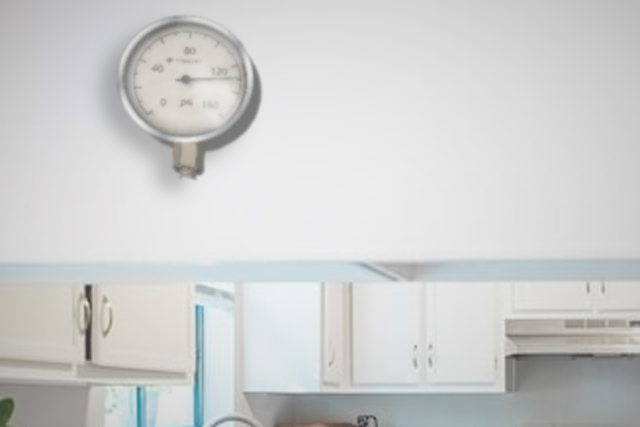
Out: 130; psi
